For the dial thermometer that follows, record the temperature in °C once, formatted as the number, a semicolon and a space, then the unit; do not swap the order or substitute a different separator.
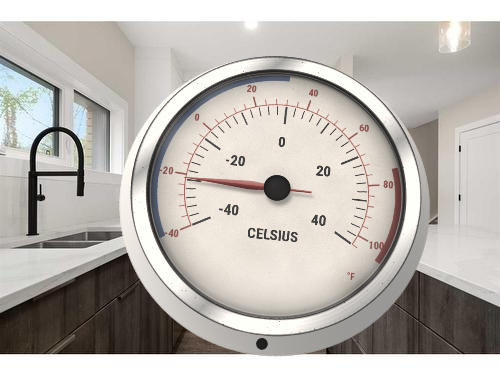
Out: -30; °C
